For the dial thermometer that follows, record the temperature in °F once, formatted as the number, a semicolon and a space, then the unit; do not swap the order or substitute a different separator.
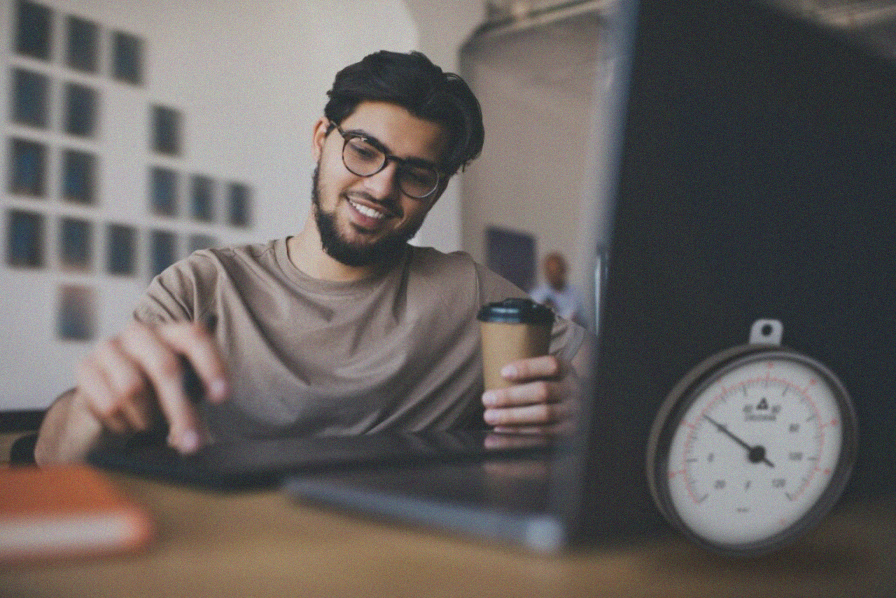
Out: 20; °F
